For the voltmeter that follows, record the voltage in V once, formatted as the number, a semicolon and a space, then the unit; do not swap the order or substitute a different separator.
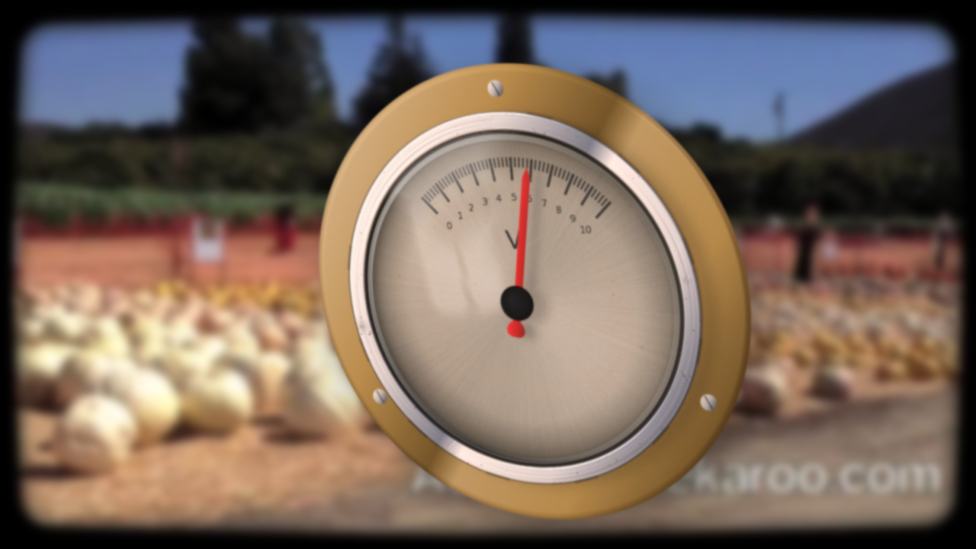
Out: 6; V
